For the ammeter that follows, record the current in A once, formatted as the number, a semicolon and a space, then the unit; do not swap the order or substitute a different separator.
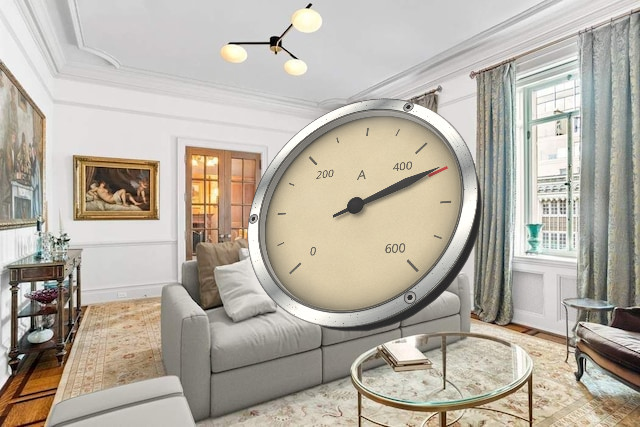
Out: 450; A
